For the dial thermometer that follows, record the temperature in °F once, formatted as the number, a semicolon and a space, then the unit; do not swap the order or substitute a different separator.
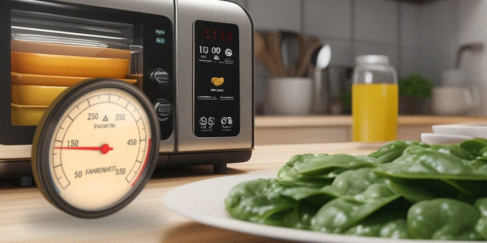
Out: 137.5; °F
